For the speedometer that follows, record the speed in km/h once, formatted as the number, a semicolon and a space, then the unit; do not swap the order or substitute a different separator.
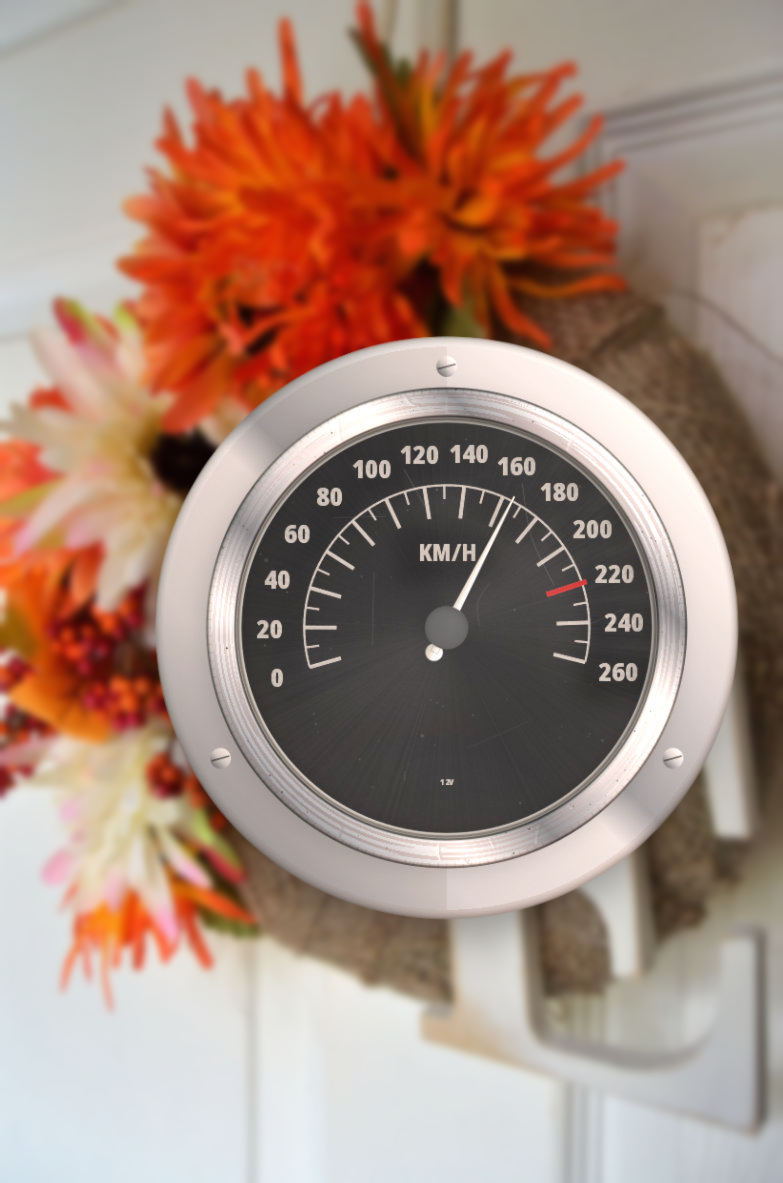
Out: 165; km/h
